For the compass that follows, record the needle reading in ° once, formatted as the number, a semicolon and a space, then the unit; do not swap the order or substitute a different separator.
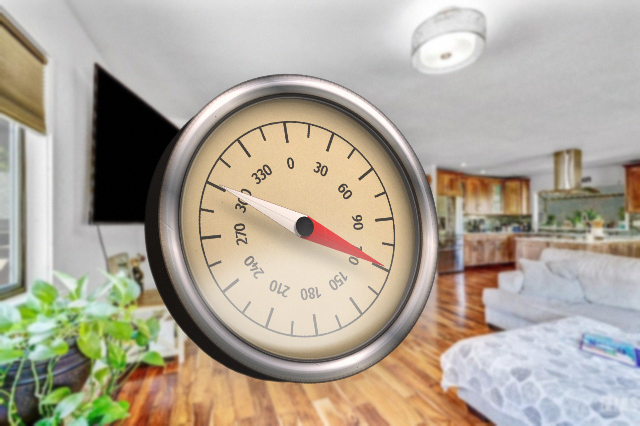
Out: 120; °
